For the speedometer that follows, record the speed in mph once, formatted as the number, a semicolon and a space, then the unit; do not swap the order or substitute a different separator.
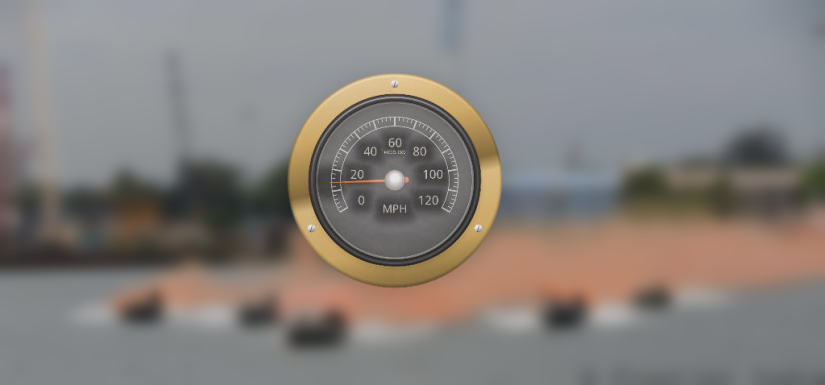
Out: 14; mph
